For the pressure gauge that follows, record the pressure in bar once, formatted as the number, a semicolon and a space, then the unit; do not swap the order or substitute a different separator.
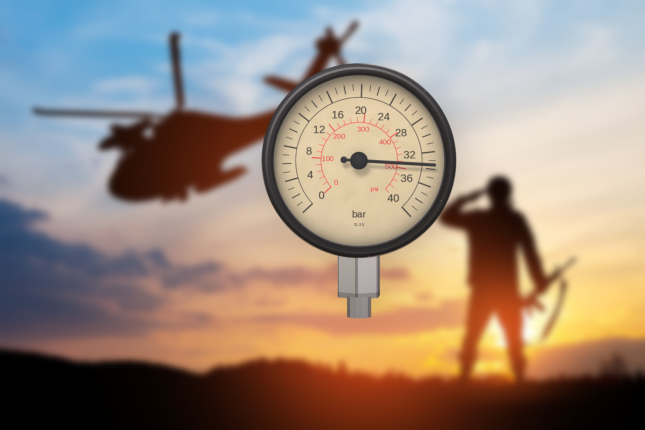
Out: 33.5; bar
